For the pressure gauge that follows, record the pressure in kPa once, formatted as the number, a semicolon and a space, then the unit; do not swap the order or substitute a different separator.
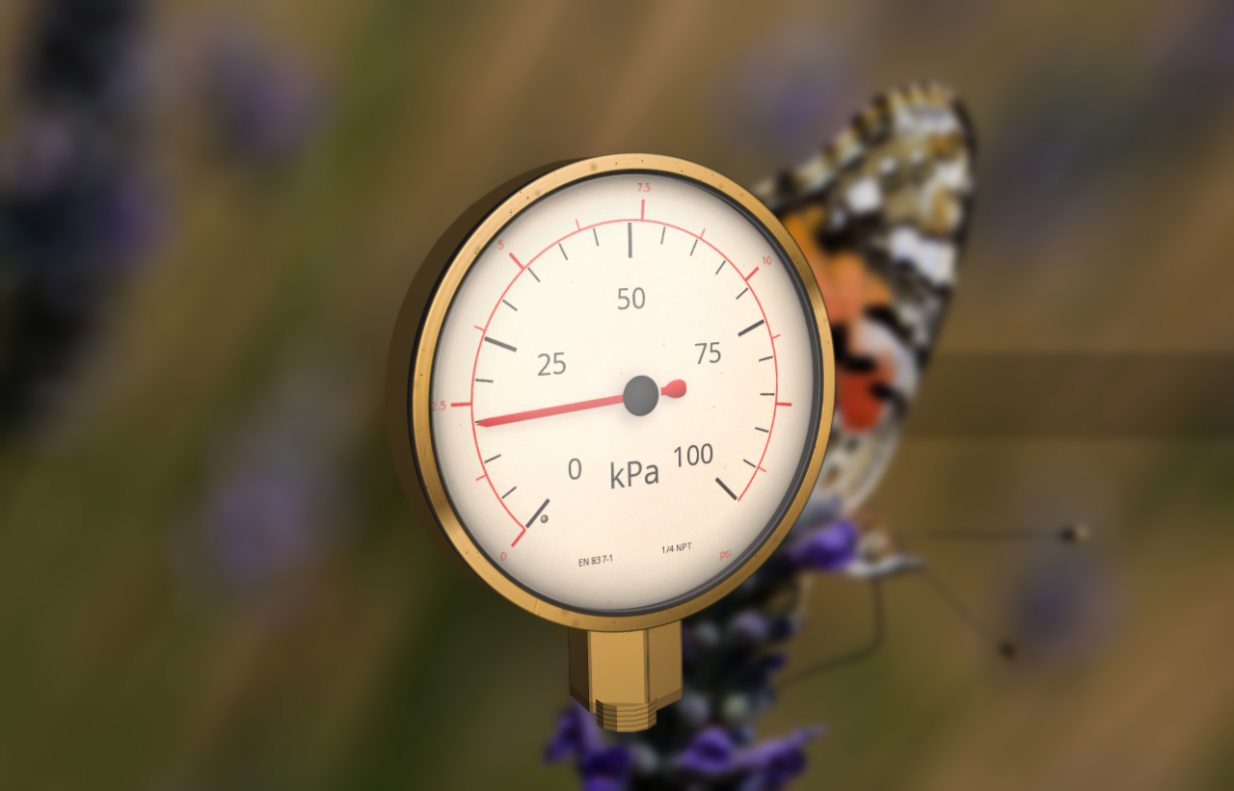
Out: 15; kPa
